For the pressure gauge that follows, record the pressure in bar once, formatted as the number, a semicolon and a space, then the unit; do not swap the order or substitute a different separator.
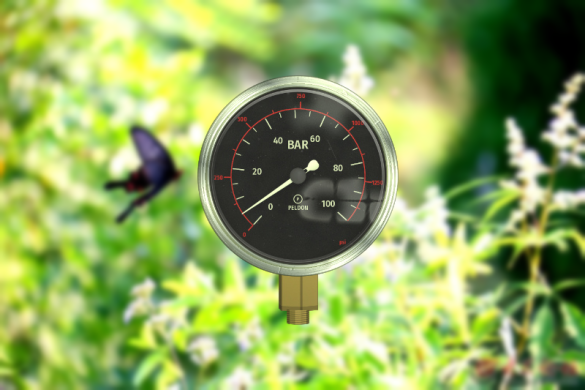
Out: 5; bar
